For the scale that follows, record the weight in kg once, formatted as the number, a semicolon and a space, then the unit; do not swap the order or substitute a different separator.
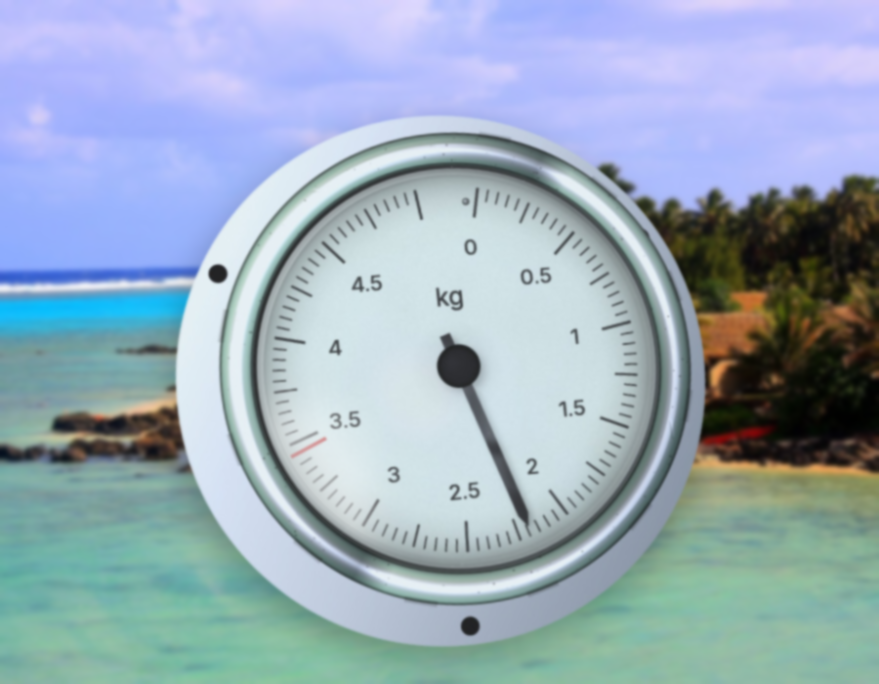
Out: 2.2; kg
